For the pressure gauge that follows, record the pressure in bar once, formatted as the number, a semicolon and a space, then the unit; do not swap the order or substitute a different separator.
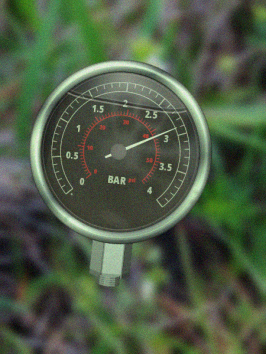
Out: 2.9; bar
